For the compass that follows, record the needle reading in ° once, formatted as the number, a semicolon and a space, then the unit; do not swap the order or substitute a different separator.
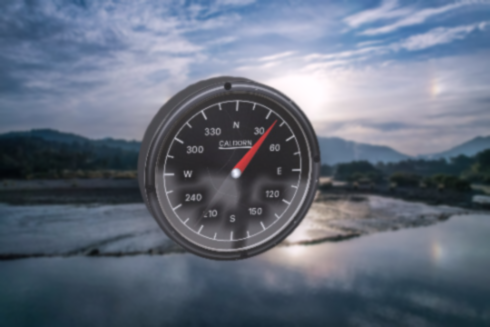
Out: 37.5; °
